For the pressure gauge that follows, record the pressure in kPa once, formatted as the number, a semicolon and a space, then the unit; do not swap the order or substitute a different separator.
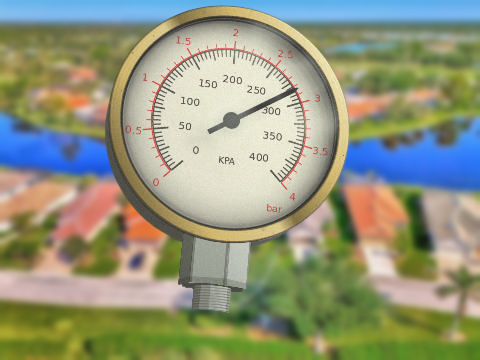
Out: 285; kPa
